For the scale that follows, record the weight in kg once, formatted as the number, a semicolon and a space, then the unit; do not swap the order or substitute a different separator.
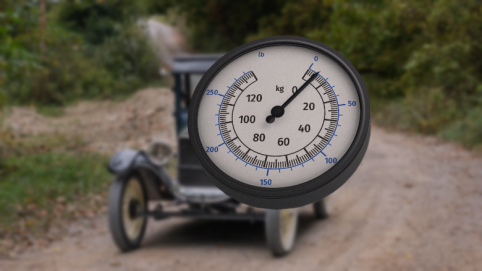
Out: 5; kg
